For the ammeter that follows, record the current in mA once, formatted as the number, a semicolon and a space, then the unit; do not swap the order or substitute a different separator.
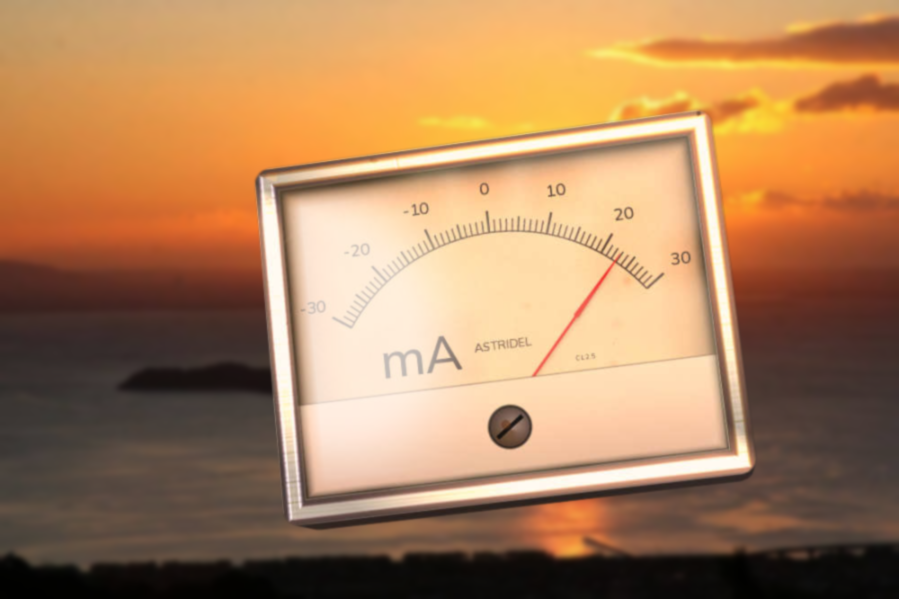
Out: 23; mA
